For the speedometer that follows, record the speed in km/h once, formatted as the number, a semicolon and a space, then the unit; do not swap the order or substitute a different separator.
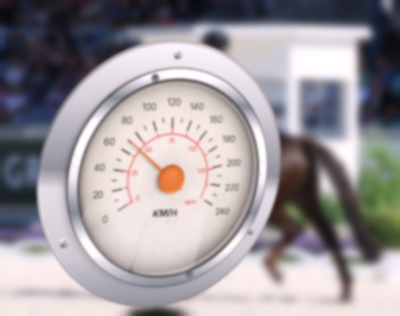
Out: 70; km/h
